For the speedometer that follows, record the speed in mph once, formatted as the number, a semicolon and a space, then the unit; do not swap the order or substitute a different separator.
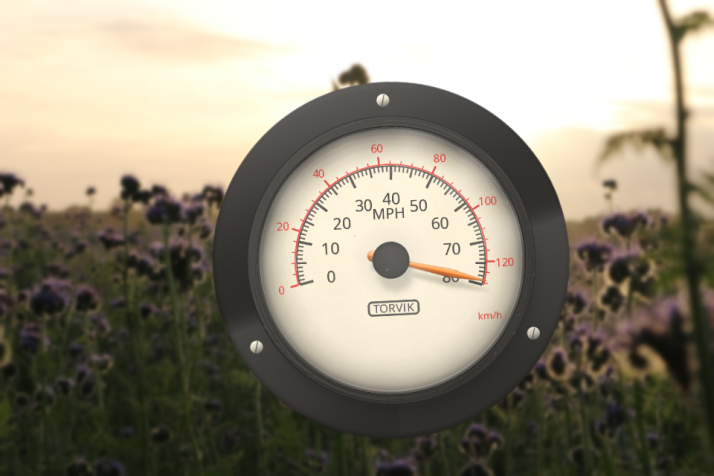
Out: 79; mph
